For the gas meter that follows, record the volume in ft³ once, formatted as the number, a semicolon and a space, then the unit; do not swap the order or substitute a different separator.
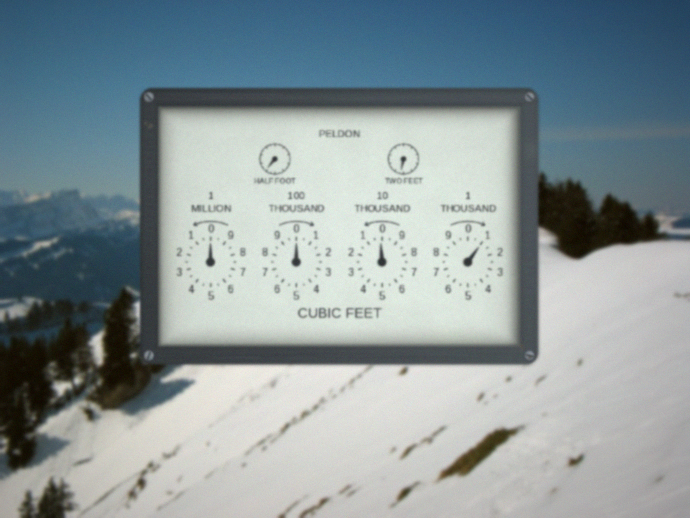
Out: 100; ft³
